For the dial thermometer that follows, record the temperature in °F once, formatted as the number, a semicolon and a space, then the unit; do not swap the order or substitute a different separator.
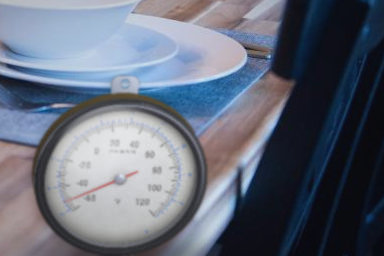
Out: -50; °F
